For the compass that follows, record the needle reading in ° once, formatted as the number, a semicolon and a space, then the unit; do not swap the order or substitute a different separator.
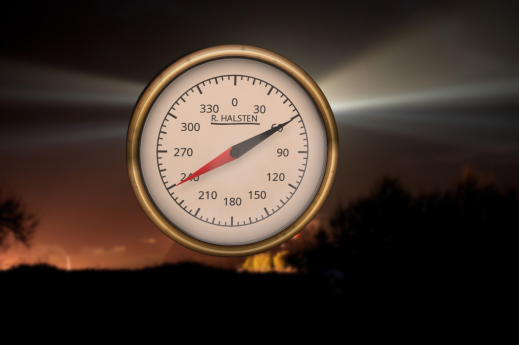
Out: 240; °
